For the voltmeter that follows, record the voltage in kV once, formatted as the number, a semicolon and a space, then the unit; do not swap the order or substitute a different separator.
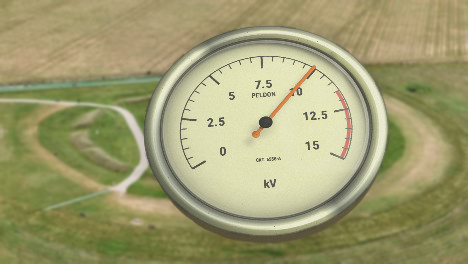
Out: 10; kV
